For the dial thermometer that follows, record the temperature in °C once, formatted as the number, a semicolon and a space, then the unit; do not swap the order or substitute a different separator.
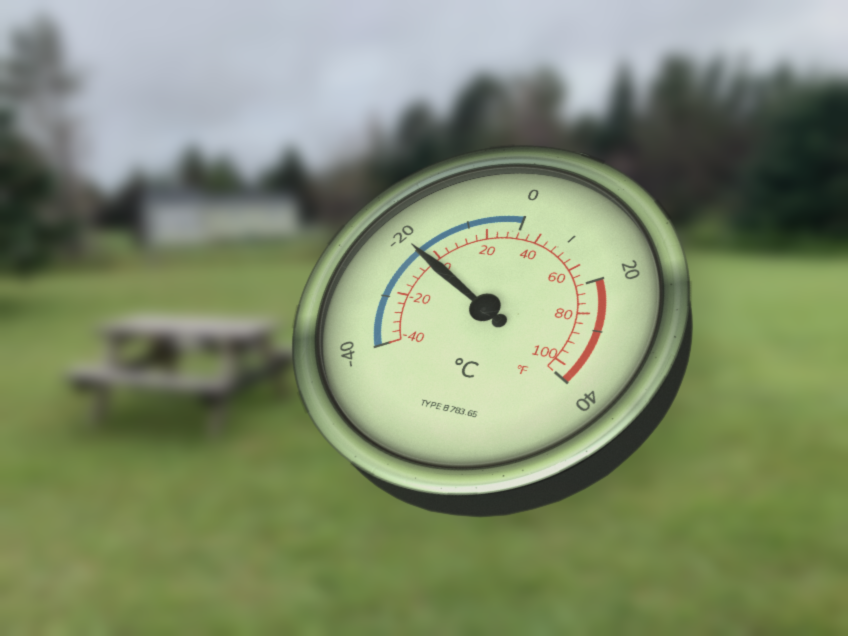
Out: -20; °C
